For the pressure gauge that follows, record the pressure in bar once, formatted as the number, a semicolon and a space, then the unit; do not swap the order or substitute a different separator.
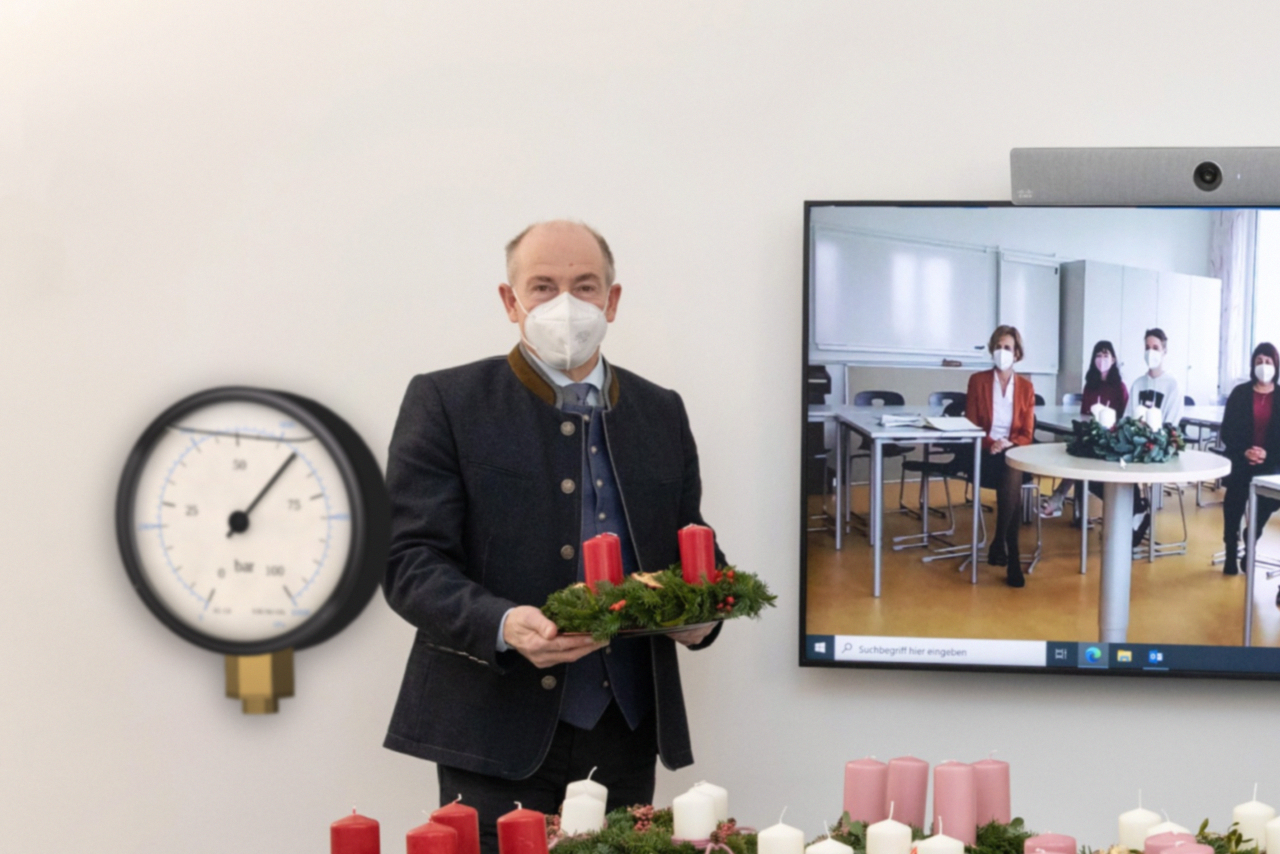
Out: 65; bar
